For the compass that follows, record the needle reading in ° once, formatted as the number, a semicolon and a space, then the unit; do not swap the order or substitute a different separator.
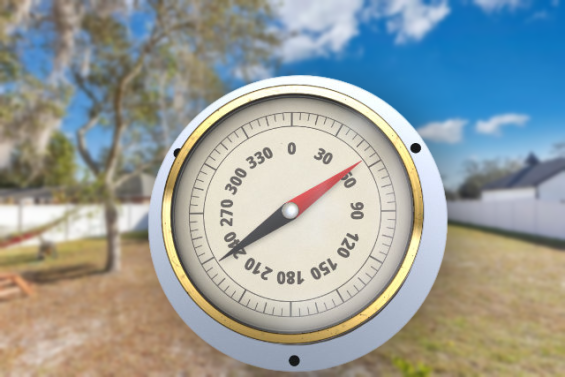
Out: 55; °
